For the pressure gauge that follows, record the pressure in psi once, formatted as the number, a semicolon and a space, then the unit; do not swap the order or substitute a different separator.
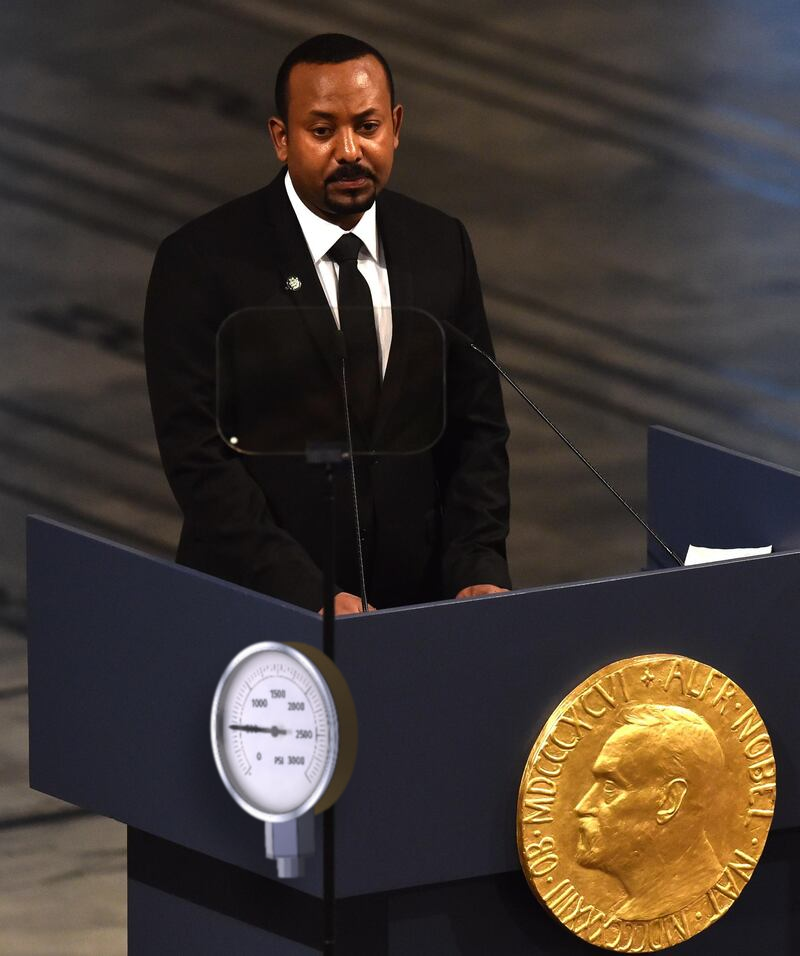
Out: 500; psi
